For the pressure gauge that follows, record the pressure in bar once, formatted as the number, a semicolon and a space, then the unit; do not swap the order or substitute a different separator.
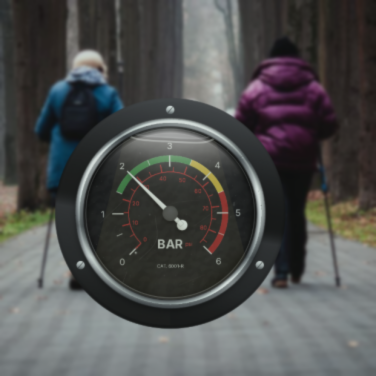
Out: 2; bar
